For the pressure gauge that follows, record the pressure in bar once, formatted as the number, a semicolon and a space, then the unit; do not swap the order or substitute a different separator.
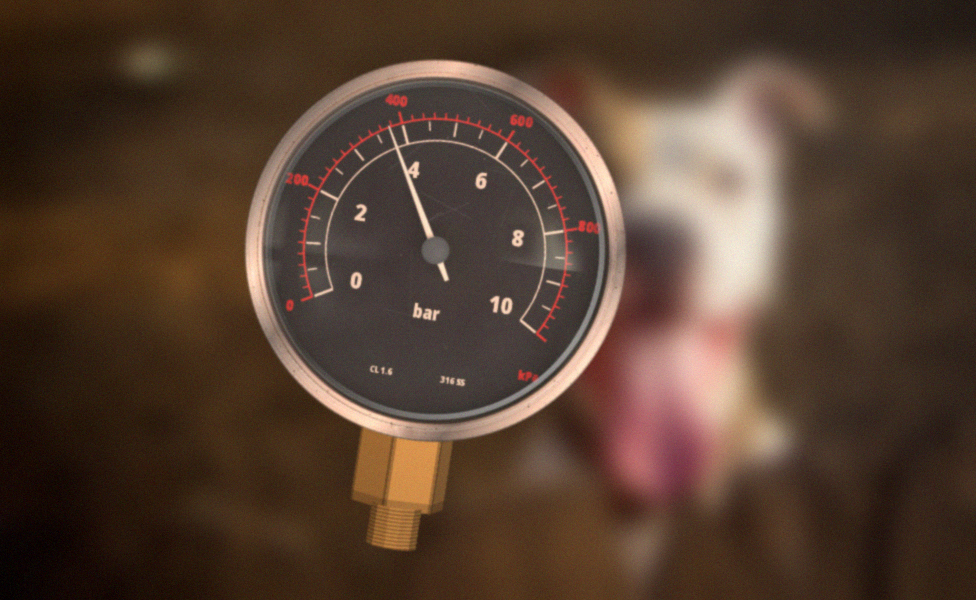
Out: 3.75; bar
